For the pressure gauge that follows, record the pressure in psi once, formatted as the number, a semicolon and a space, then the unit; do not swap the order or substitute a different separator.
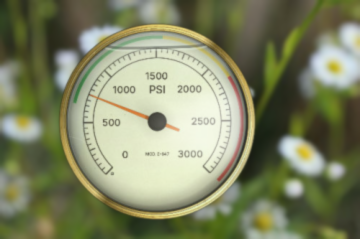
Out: 750; psi
